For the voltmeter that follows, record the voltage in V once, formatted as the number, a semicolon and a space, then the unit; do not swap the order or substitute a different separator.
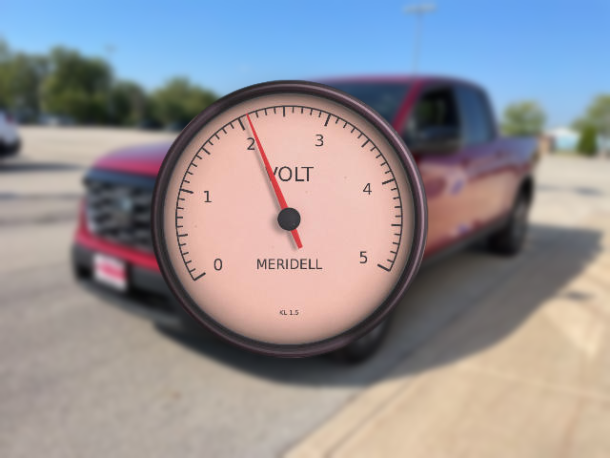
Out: 2.1; V
